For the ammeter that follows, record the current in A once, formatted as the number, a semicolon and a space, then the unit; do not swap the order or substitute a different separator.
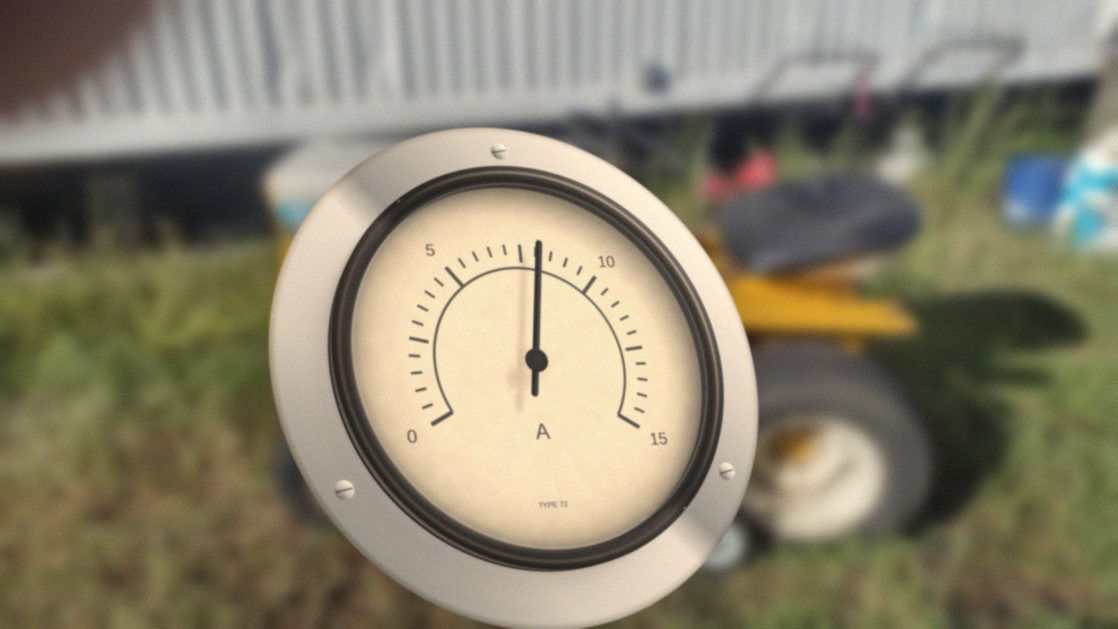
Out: 8; A
